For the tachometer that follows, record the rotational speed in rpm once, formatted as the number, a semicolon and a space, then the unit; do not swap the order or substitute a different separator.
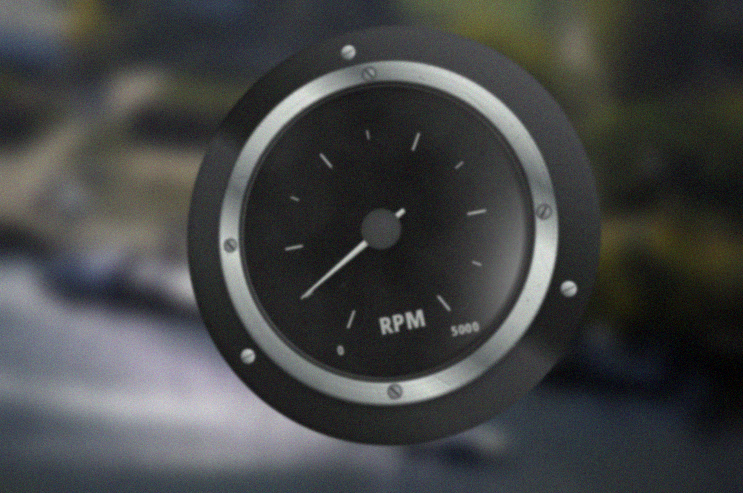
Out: 500; rpm
